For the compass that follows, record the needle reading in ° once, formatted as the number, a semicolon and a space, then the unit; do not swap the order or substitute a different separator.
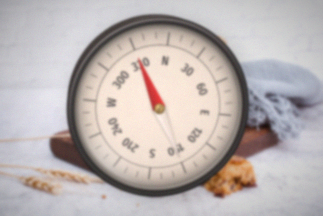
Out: 330; °
